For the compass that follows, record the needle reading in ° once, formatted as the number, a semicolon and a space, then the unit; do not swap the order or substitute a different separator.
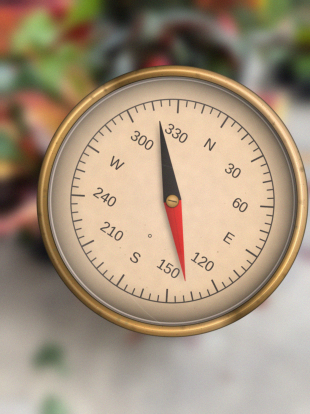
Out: 137.5; °
